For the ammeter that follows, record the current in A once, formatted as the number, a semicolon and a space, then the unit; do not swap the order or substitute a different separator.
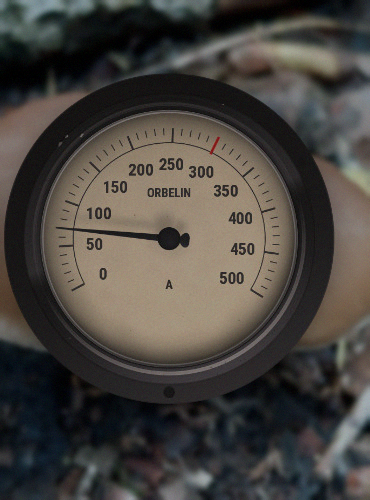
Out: 70; A
